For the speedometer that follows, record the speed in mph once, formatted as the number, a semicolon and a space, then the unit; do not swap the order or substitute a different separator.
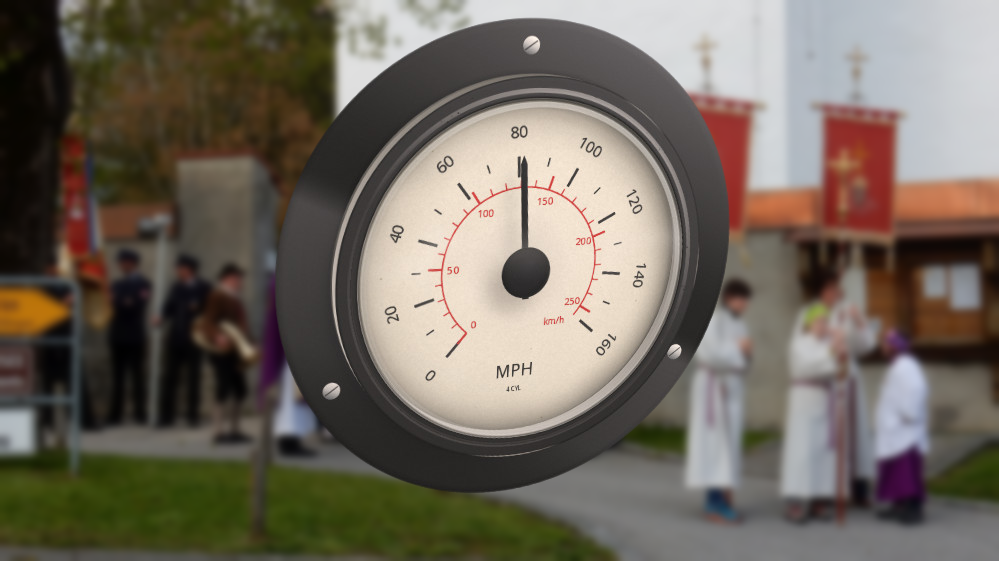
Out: 80; mph
